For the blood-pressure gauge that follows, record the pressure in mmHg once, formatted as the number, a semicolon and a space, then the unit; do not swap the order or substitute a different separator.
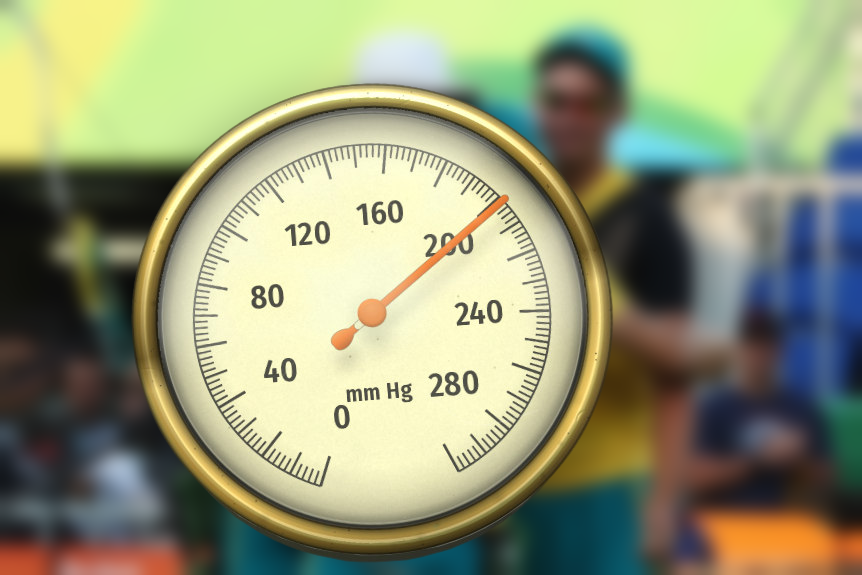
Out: 202; mmHg
